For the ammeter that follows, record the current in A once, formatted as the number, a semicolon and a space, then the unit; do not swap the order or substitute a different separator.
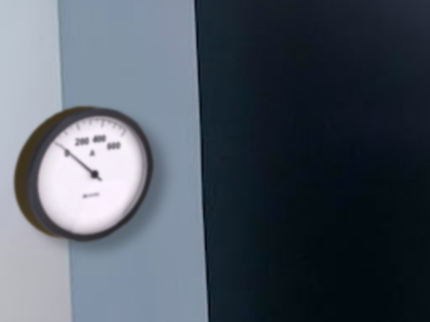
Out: 0; A
